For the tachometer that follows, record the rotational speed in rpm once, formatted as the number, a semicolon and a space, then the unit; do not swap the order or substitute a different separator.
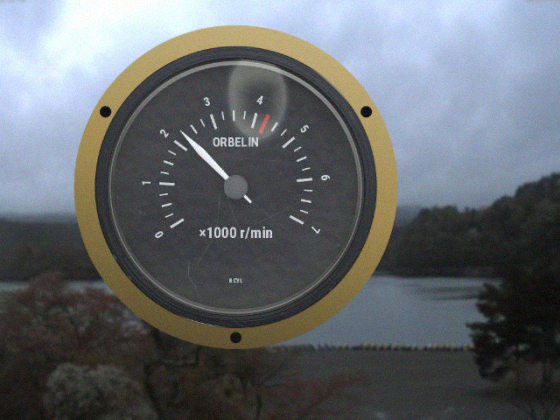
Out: 2250; rpm
